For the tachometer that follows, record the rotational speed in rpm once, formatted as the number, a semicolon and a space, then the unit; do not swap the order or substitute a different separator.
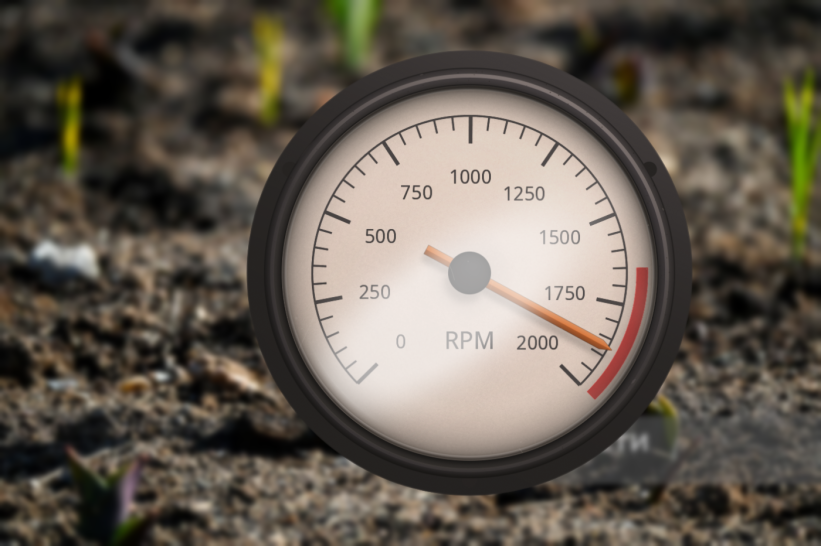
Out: 1875; rpm
